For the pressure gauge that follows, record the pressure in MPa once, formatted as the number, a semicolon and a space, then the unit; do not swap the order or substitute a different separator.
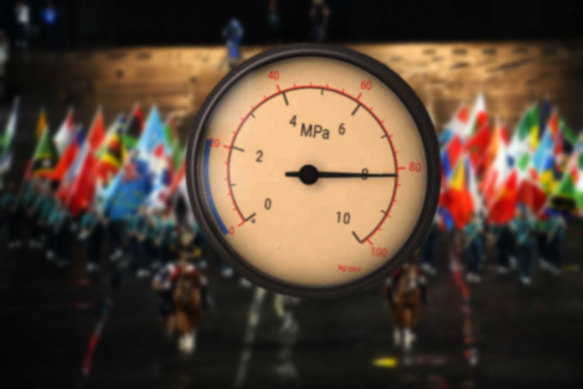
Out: 8; MPa
